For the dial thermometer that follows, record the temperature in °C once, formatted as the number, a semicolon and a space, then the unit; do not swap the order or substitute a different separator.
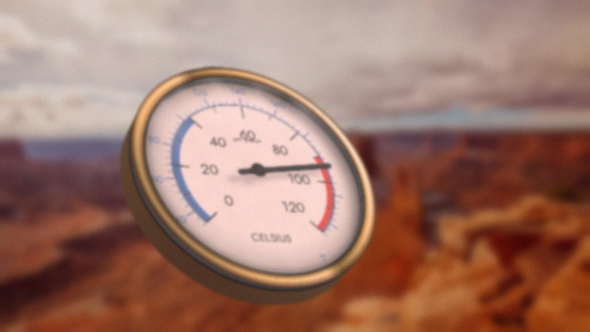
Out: 95; °C
